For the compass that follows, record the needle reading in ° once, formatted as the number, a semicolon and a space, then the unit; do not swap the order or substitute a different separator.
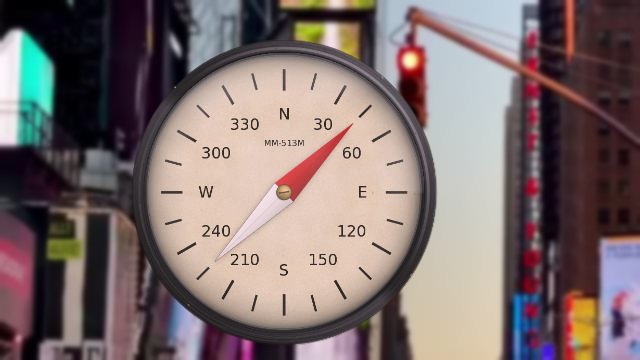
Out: 45; °
